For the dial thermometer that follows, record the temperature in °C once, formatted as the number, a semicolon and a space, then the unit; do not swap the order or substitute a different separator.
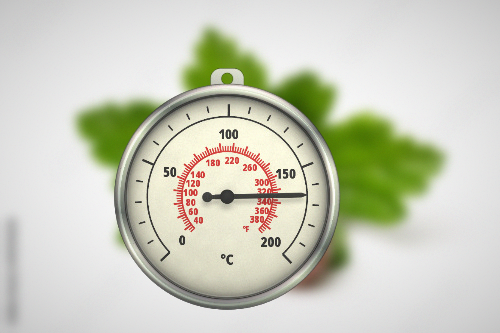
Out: 165; °C
